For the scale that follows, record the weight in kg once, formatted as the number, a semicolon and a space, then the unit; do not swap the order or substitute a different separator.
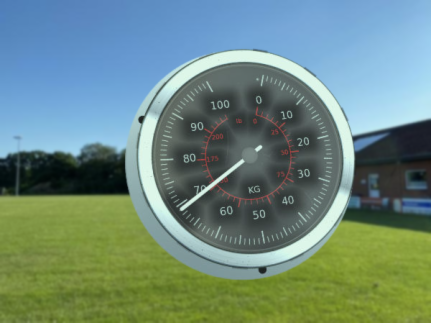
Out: 69; kg
